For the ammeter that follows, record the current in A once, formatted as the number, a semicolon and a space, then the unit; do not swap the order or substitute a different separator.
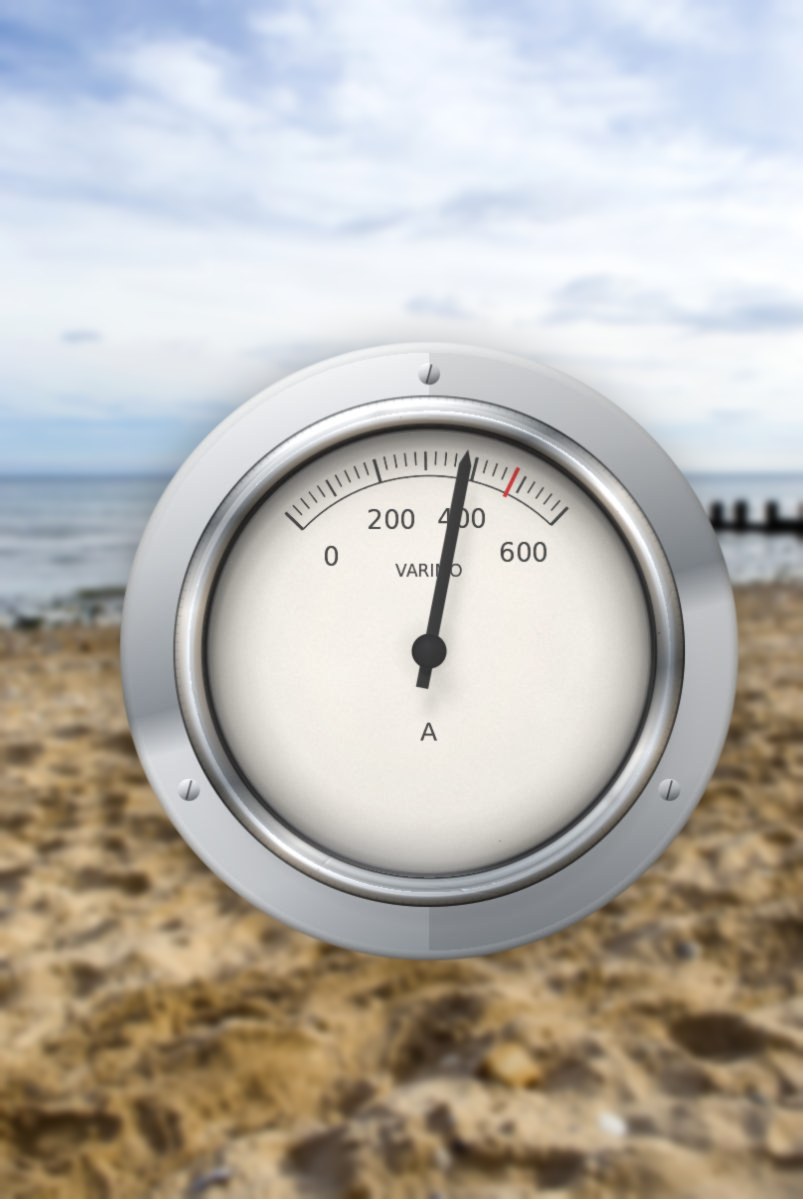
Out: 380; A
